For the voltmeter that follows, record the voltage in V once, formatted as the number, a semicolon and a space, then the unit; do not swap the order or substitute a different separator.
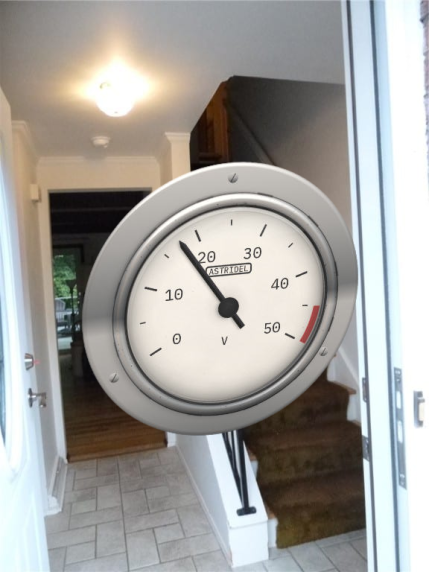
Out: 17.5; V
